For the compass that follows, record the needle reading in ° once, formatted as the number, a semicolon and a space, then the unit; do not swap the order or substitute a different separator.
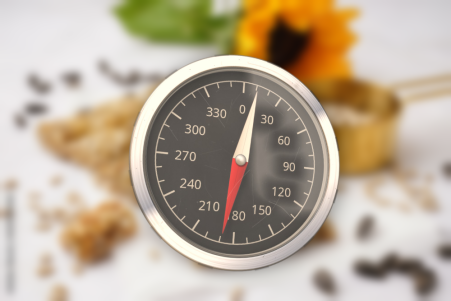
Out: 190; °
